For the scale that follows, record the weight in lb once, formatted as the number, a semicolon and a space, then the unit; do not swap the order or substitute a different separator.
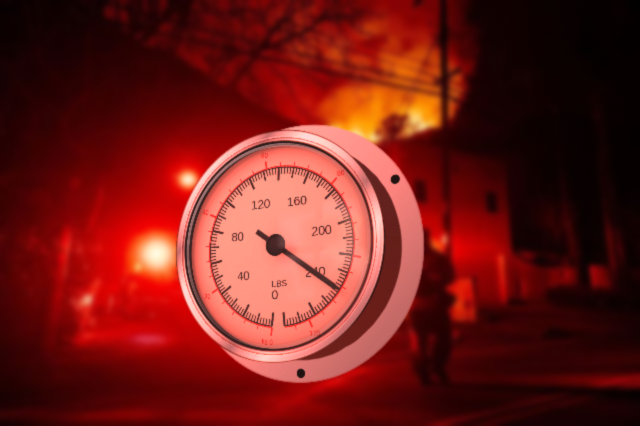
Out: 240; lb
